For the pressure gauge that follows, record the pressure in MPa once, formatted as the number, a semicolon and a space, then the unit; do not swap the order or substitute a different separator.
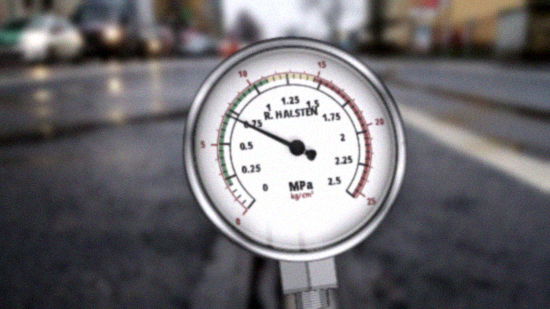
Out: 0.7; MPa
